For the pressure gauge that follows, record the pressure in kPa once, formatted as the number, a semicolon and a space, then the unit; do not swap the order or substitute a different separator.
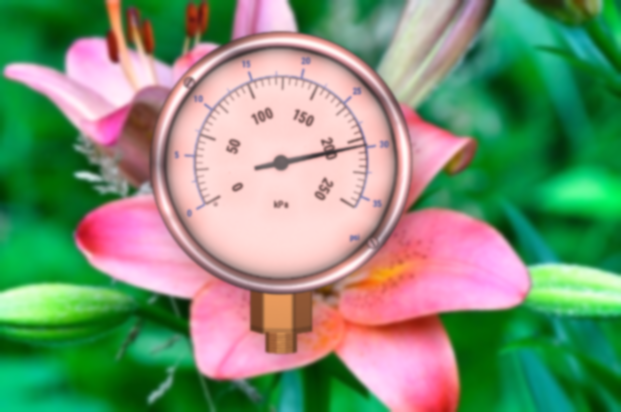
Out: 205; kPa
